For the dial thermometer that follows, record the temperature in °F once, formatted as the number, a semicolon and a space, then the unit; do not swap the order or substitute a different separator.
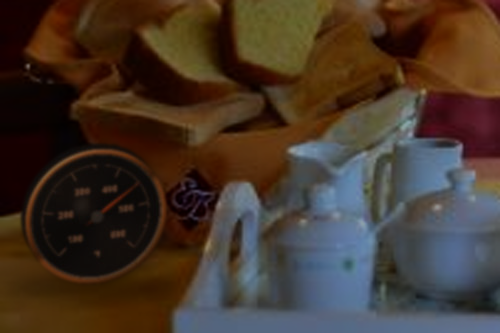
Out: 450; °F
